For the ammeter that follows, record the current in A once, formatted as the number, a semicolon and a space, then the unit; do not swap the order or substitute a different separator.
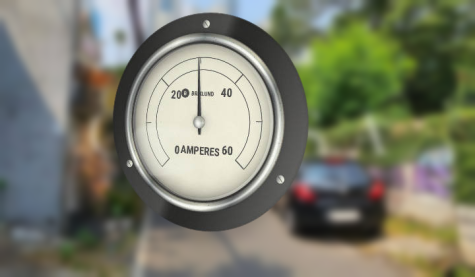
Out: 30; A
